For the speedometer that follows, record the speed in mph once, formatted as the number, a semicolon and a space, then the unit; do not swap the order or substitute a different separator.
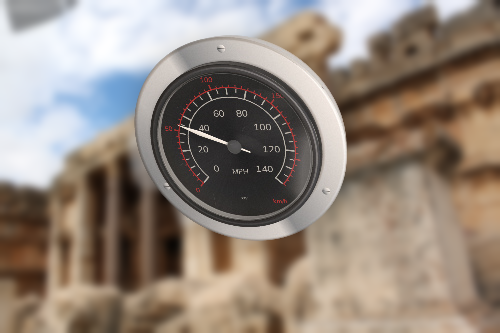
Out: 35; mph
